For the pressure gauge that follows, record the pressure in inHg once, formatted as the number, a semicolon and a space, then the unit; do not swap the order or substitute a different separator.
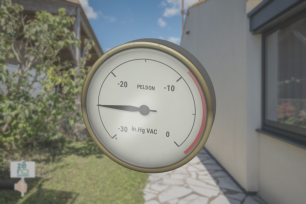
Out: -25; inHg
